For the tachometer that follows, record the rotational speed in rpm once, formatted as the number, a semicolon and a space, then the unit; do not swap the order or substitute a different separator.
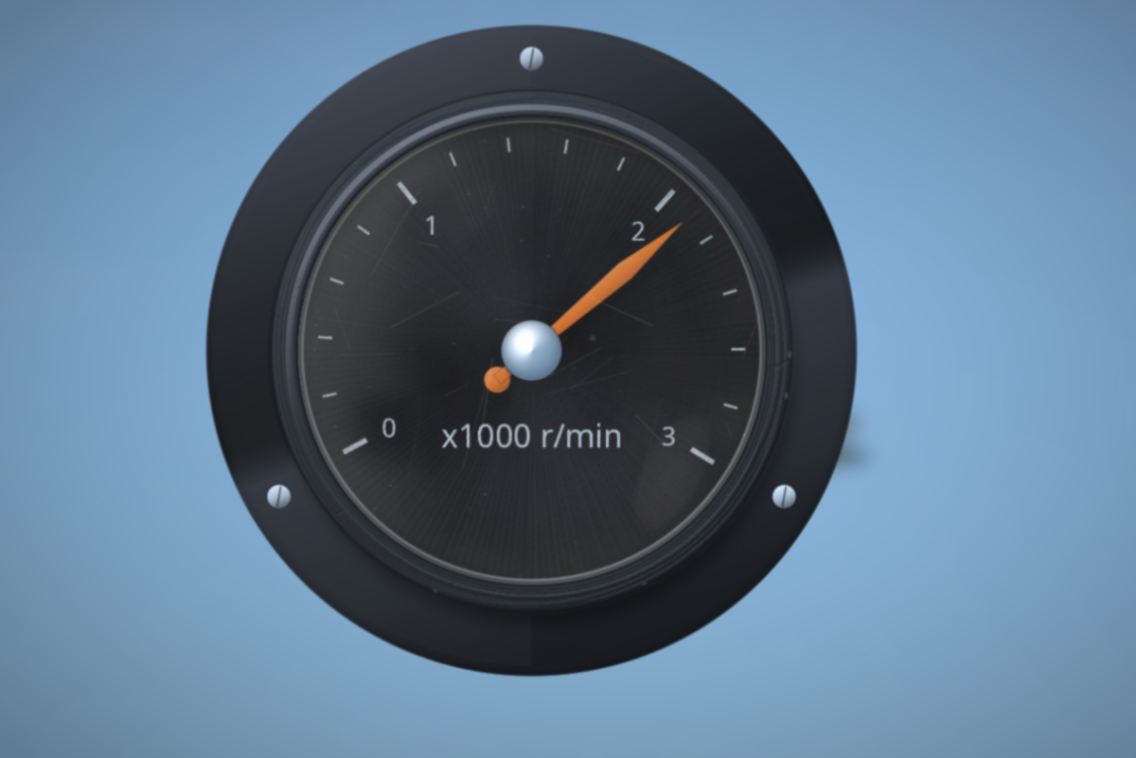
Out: 2100; rpm
